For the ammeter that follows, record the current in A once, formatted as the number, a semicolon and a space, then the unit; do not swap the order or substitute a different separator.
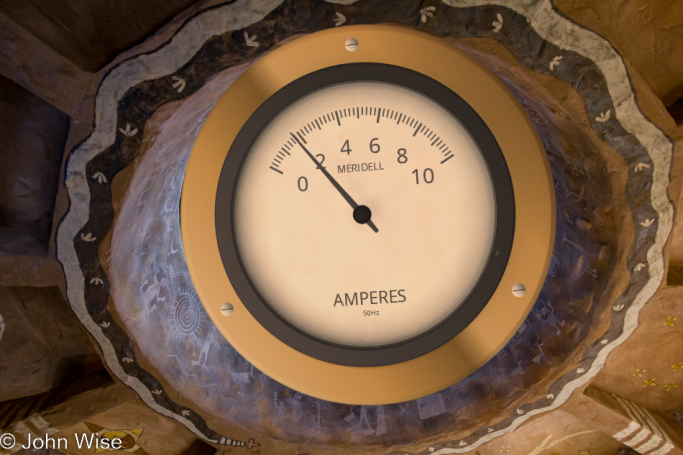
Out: 1.8; A
